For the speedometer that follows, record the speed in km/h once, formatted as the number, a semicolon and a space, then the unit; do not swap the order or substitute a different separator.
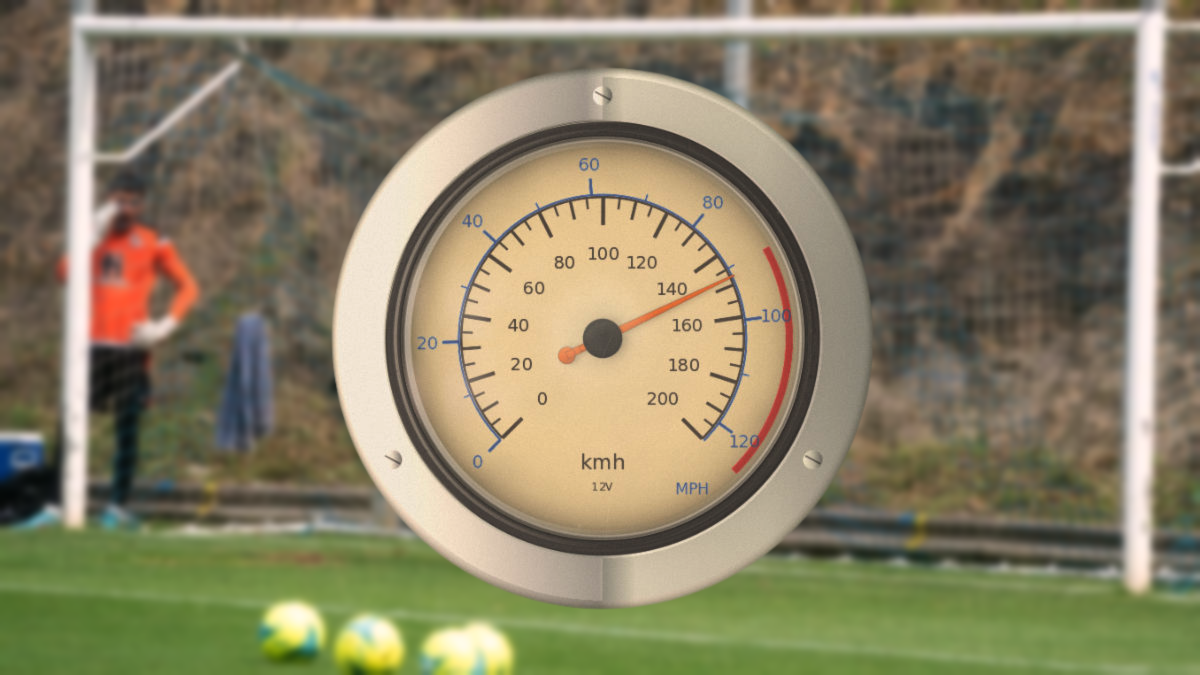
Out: 147.5; km/h
